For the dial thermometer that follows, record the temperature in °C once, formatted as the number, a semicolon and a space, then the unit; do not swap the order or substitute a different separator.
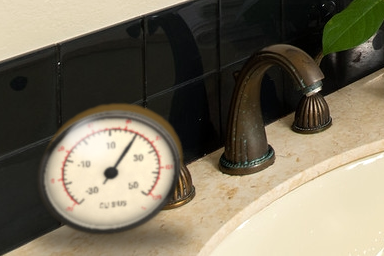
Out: 20; °C
